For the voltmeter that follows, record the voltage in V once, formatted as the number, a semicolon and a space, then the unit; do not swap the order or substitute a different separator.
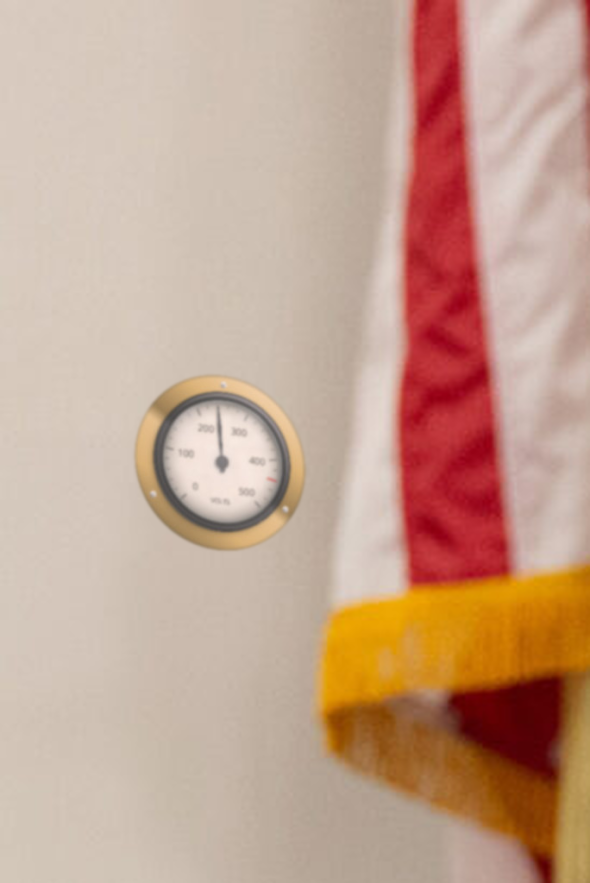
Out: 240; V
